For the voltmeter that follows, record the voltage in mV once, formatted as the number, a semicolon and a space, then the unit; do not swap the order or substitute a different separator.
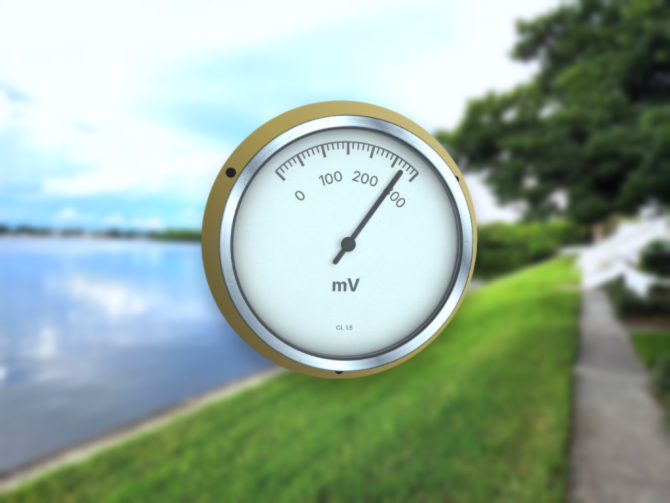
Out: 270; mV
